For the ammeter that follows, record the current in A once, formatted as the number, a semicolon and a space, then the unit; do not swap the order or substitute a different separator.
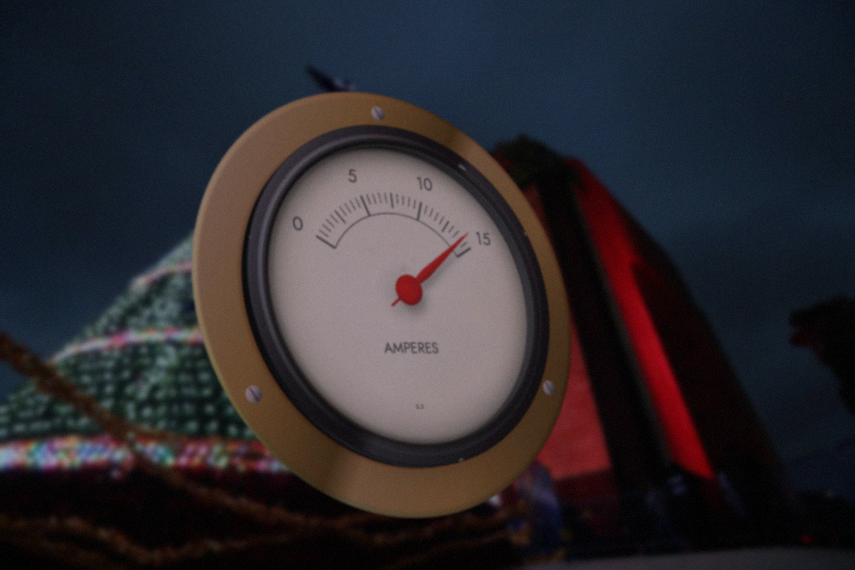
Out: 14; A
